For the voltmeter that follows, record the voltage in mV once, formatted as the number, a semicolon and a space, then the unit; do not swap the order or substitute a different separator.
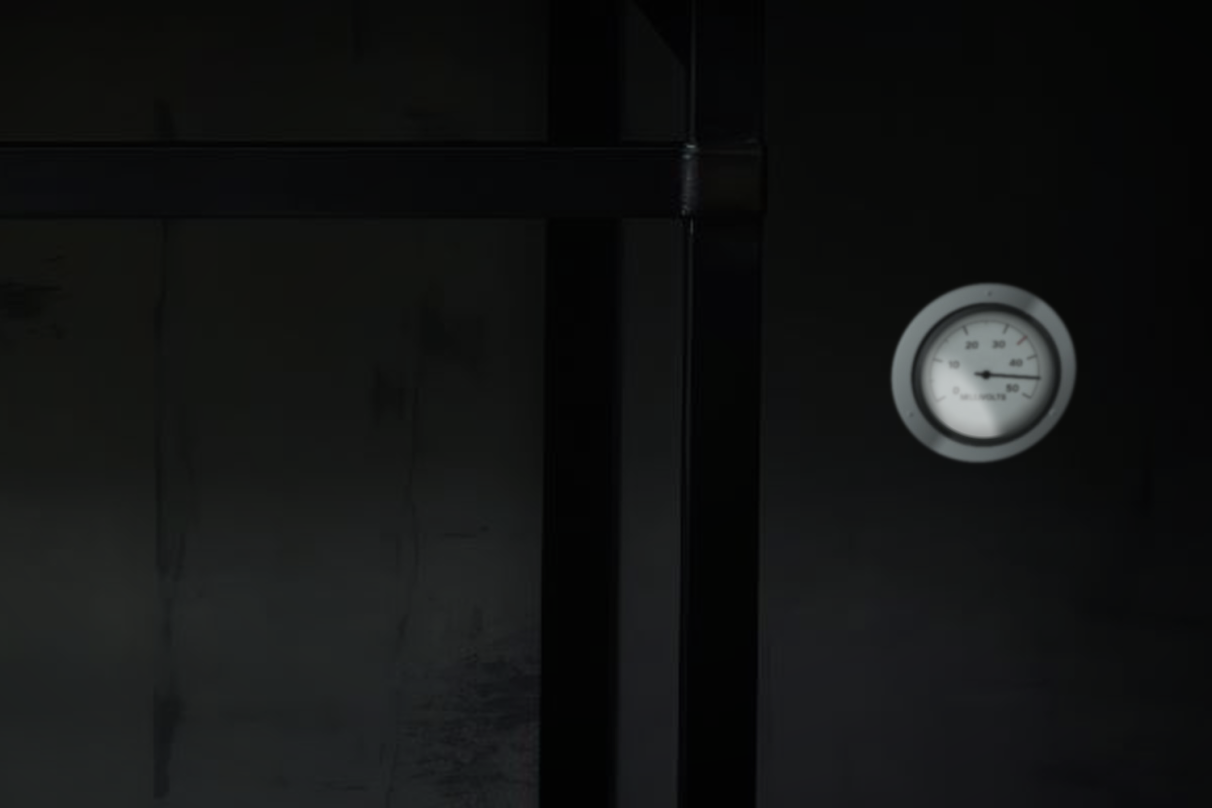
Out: 45; mV
